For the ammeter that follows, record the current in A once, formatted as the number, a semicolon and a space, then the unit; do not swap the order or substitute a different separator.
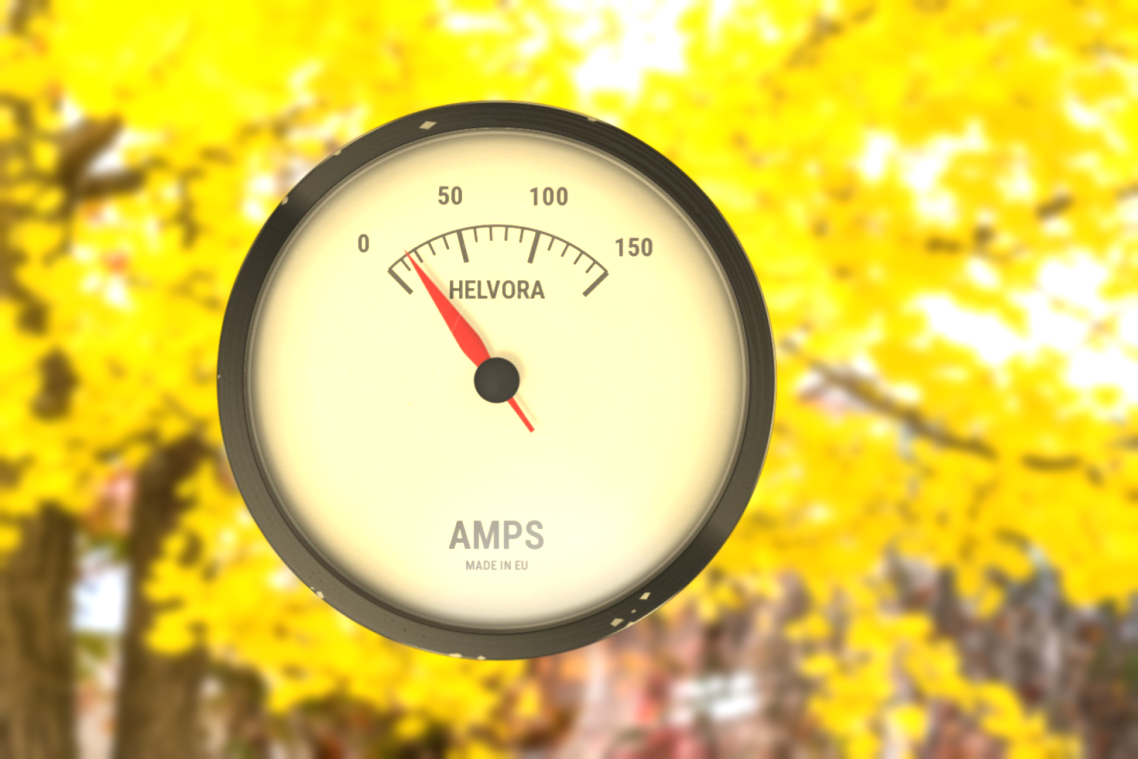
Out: 15; A
